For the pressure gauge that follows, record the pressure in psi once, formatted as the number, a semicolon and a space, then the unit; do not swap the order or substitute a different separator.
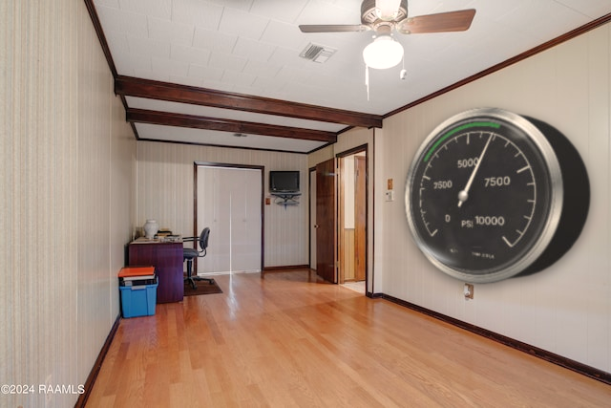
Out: 6000; psi
